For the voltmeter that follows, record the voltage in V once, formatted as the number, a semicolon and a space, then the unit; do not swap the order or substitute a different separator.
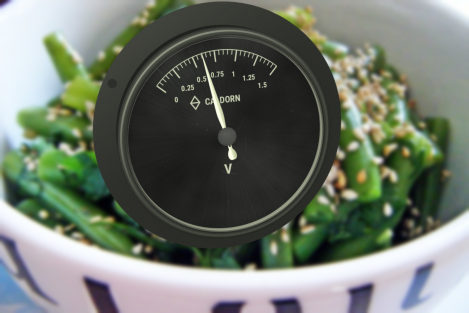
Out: 0.6; V
